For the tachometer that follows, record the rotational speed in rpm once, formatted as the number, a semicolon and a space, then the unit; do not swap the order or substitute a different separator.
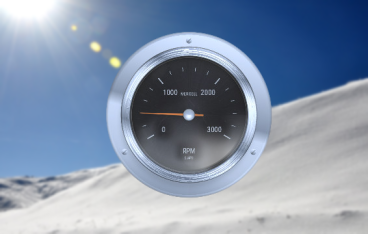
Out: 400; rpm
